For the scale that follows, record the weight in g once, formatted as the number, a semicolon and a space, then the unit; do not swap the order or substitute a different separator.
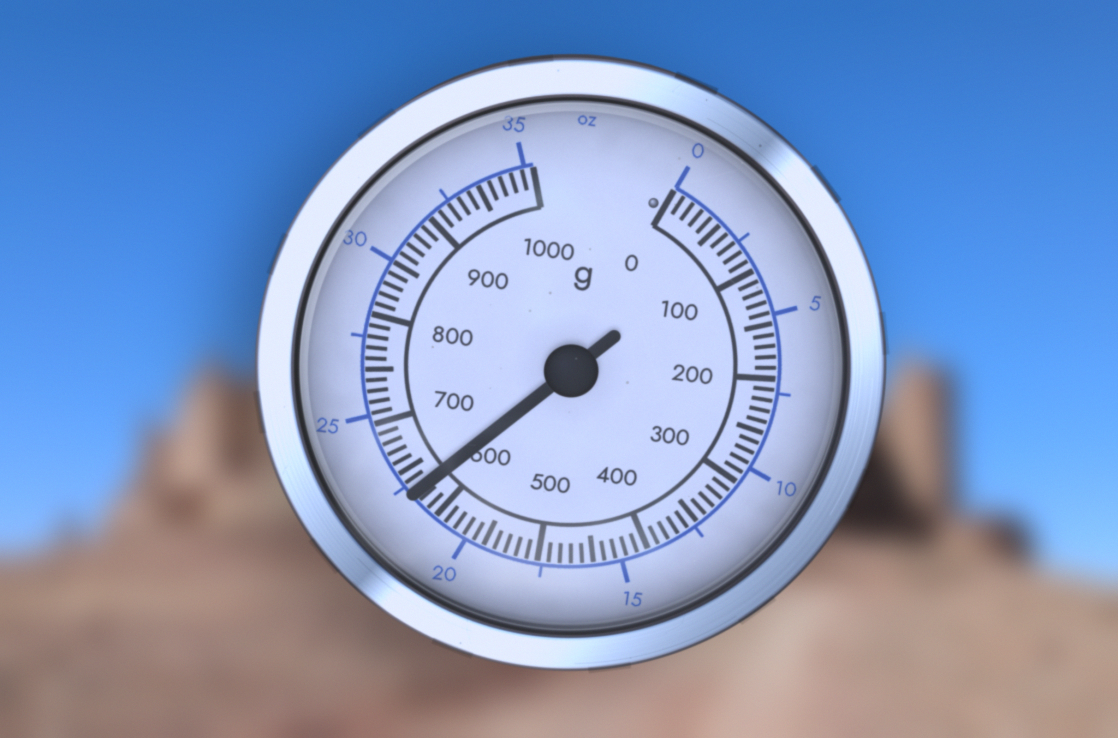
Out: 630; g
